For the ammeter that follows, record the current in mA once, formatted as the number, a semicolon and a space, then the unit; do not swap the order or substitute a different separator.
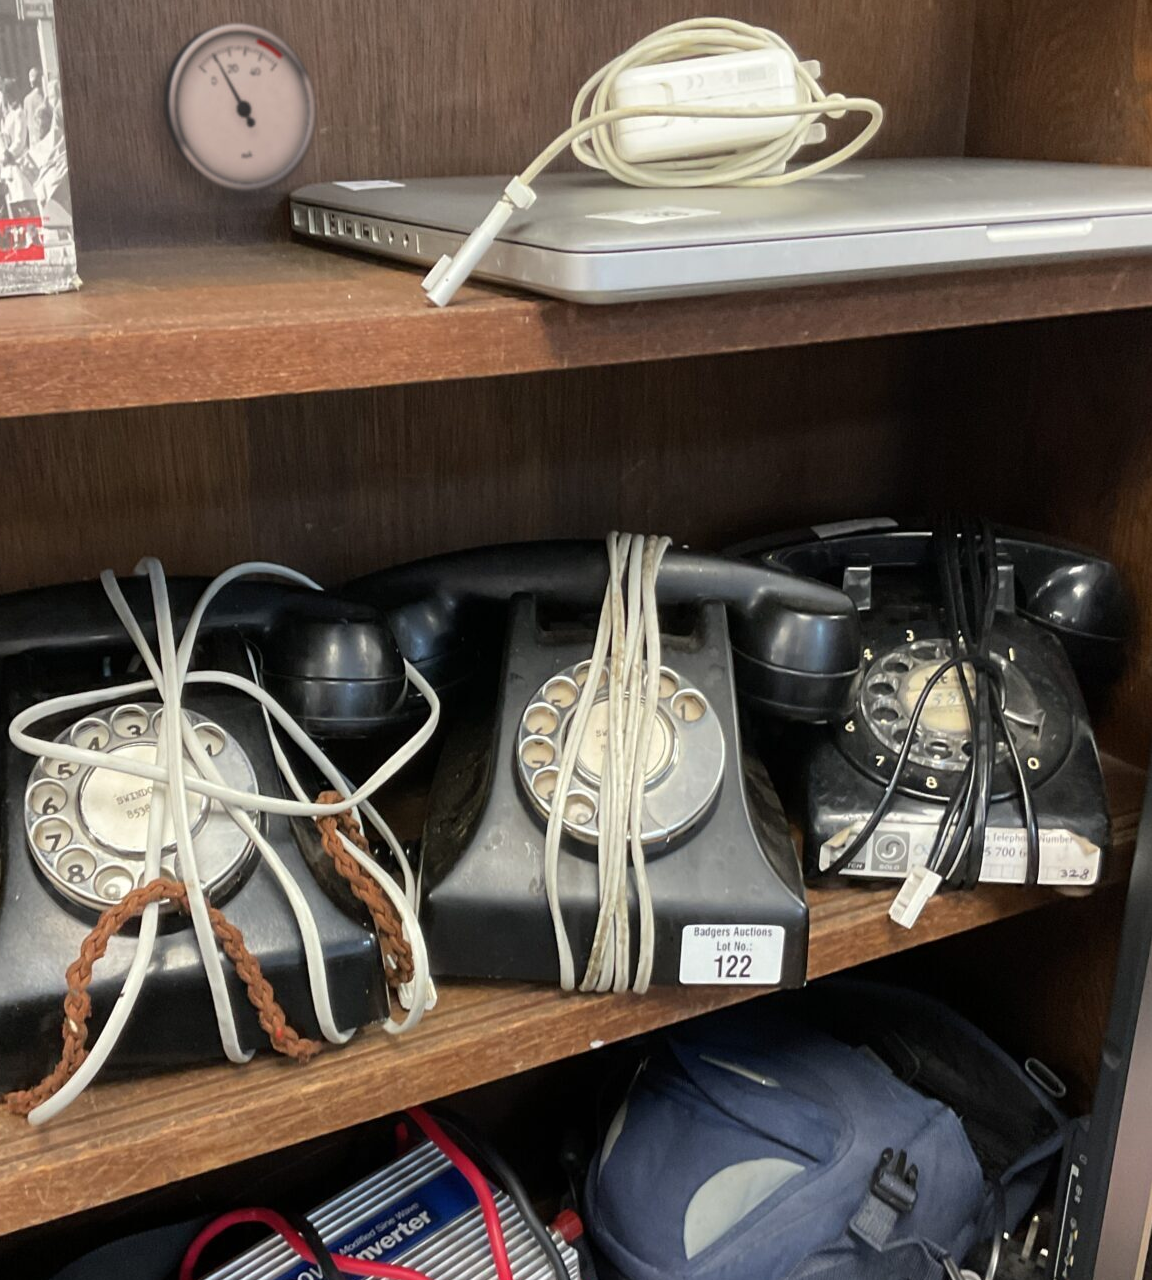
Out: 10; mA
